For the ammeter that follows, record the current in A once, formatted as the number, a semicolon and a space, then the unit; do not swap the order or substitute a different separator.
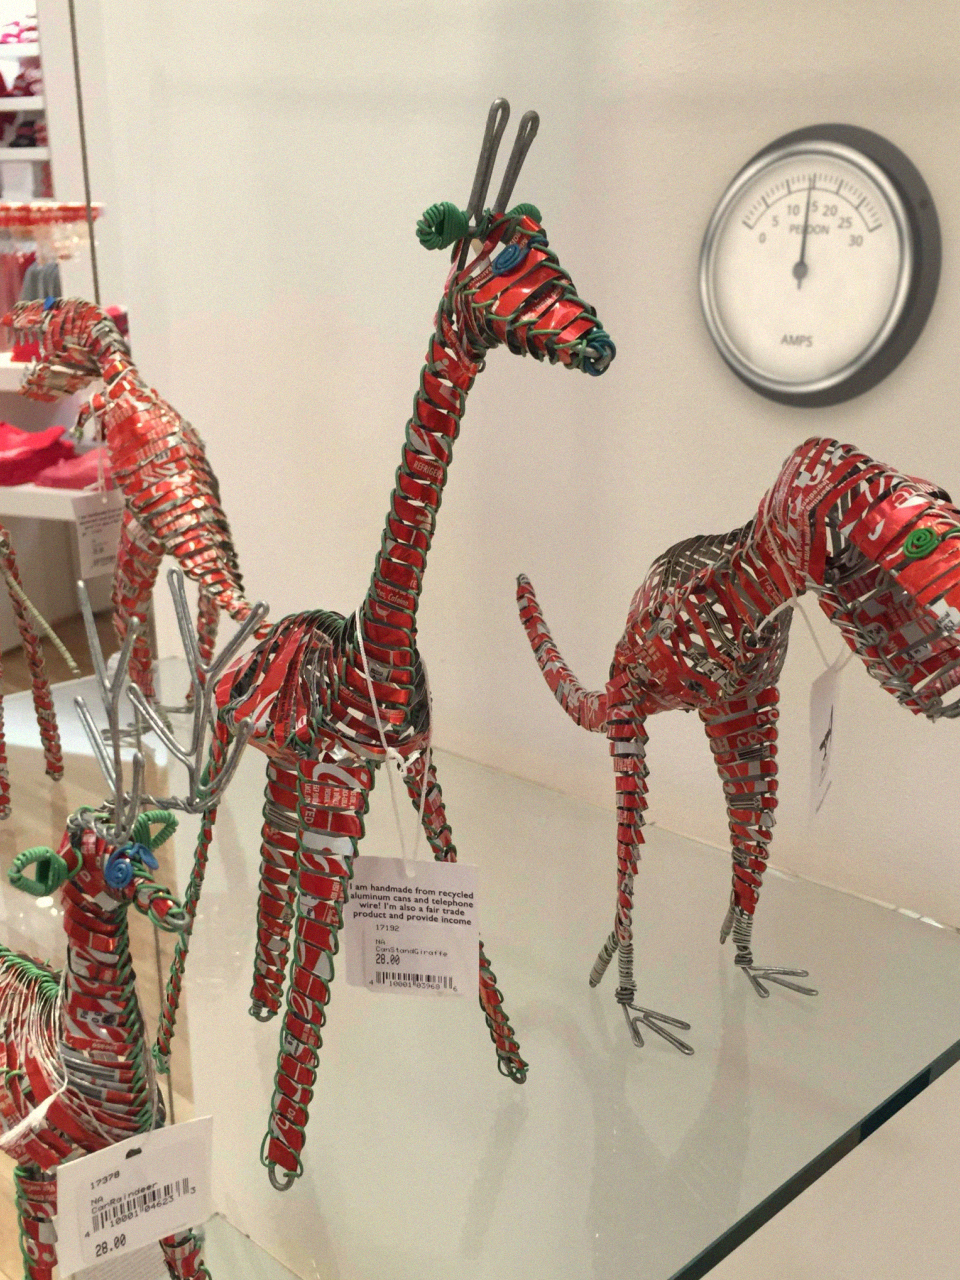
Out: 15; A
